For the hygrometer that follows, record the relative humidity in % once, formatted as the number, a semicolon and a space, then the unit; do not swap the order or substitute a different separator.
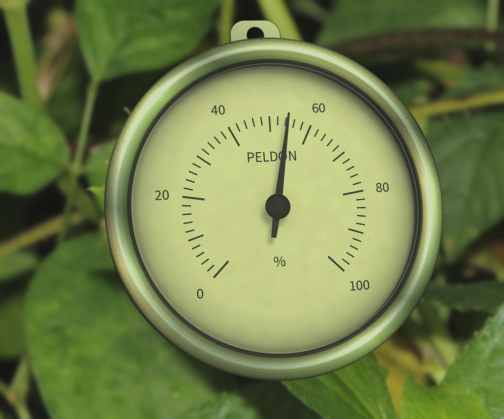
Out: 54; %
